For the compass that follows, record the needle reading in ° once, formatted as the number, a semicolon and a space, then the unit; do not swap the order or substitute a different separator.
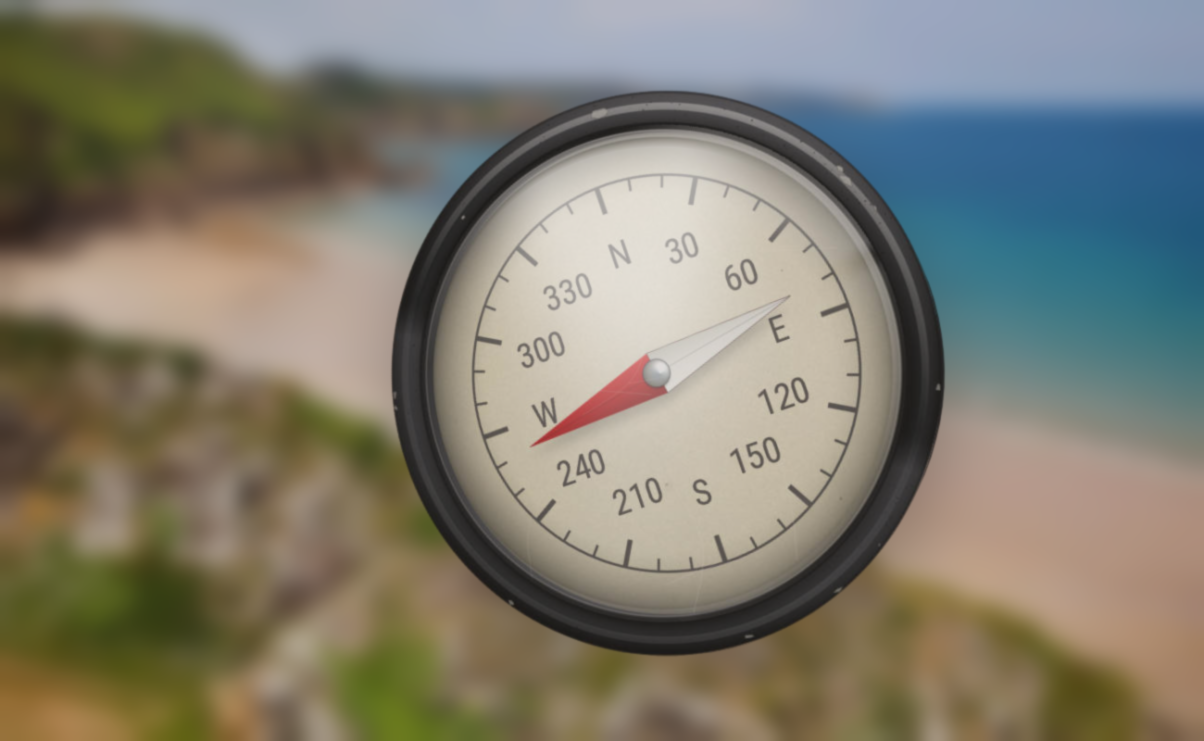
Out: 260; °
